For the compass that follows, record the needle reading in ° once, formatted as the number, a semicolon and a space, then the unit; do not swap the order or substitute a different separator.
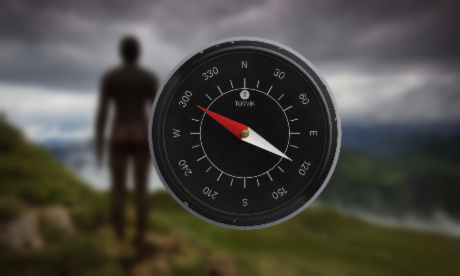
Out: 300; °
